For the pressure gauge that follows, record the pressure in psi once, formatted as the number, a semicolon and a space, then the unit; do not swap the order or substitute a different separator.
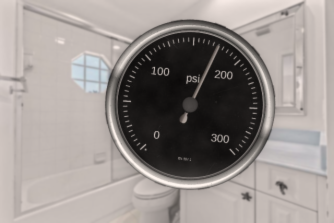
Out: 175; psi
